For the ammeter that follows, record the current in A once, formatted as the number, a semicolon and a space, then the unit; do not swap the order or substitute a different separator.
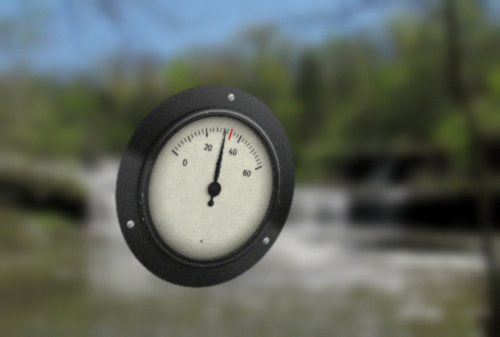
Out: 30; A
